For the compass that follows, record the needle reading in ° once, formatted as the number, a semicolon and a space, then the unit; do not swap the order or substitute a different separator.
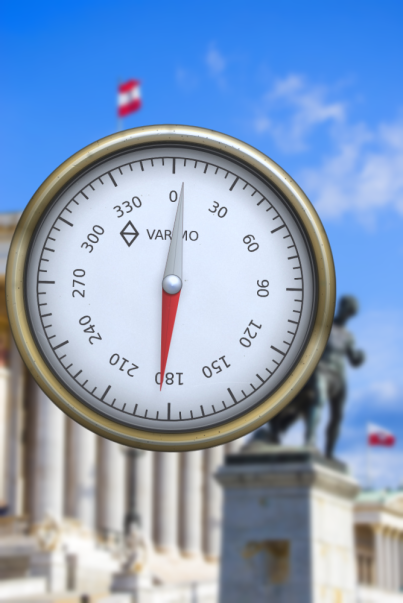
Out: 185; °
